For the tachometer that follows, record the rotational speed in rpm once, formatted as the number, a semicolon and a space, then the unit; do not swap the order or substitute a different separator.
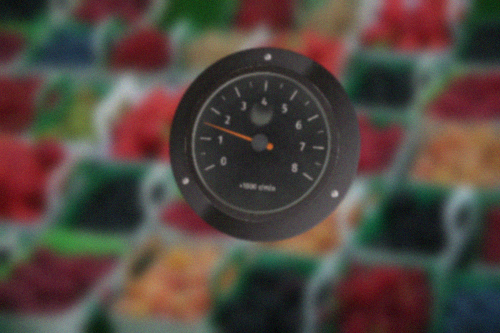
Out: 1500; rpm
